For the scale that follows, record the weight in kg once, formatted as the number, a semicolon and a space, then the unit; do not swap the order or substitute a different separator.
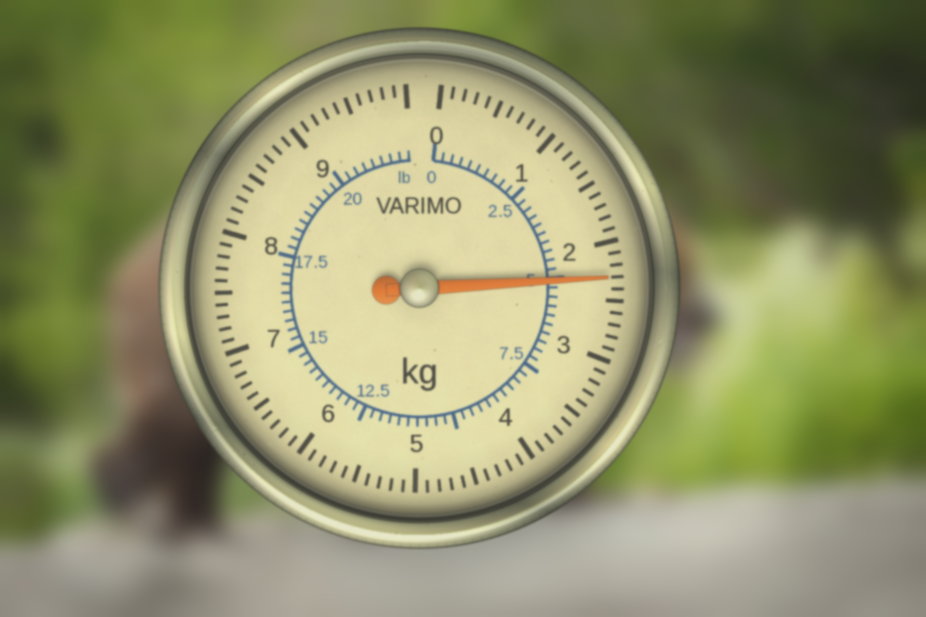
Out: 2.3; kg
